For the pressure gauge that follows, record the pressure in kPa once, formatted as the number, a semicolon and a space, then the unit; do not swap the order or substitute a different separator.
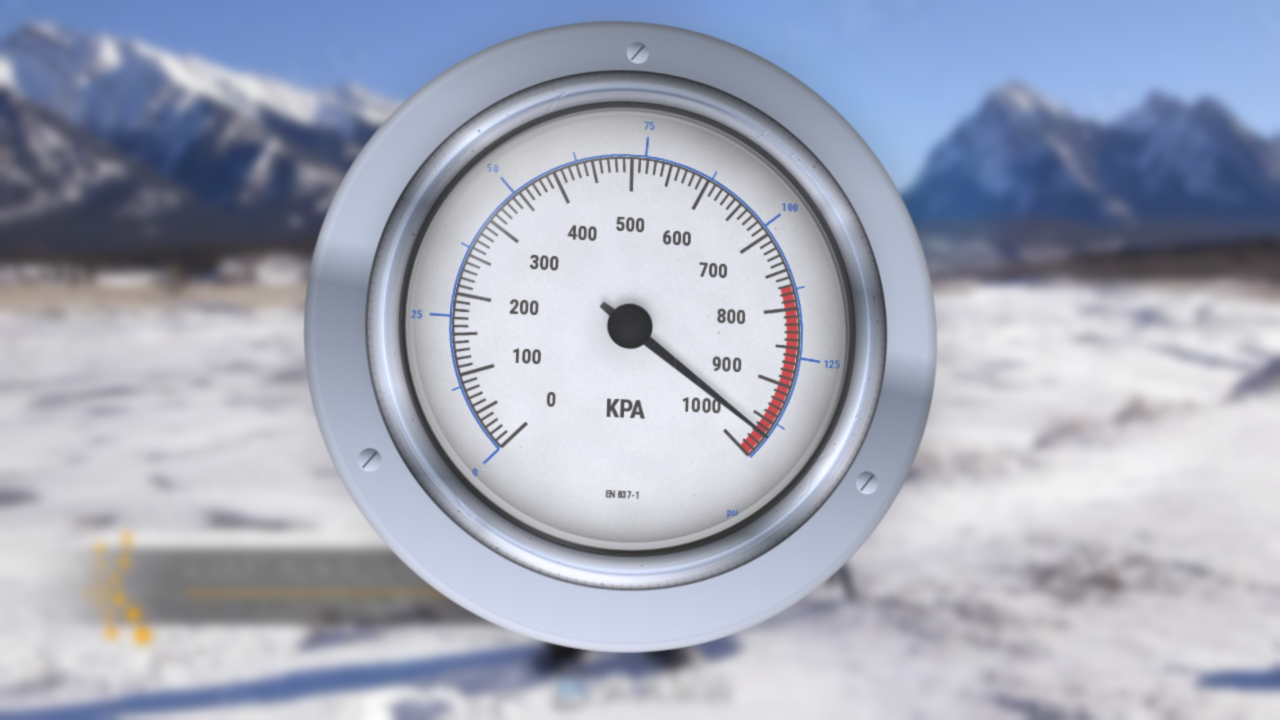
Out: 970; kPa
